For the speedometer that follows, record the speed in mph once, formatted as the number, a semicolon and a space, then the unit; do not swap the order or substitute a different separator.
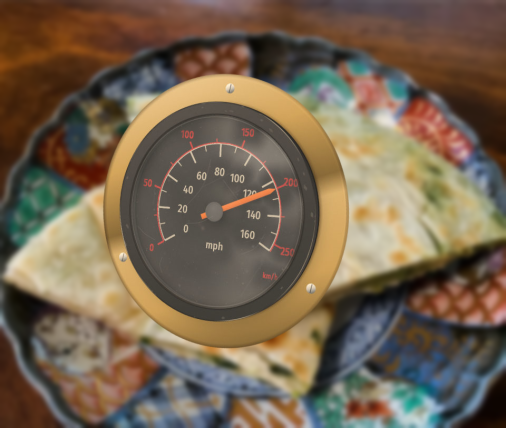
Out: 125; mph
